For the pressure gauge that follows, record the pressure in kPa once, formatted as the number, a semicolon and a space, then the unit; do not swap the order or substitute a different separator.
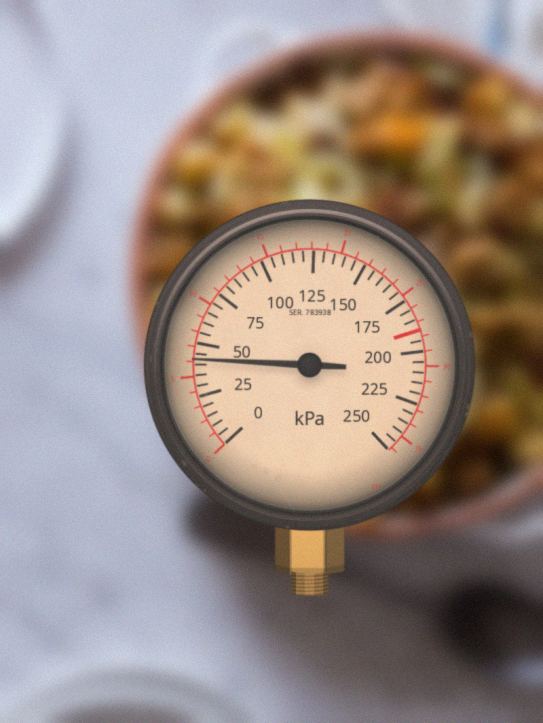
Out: 42.5; kPa
